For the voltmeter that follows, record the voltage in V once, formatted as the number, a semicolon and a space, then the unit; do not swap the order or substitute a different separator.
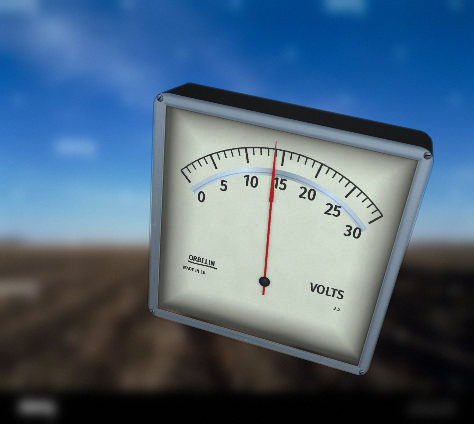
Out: 14; V
